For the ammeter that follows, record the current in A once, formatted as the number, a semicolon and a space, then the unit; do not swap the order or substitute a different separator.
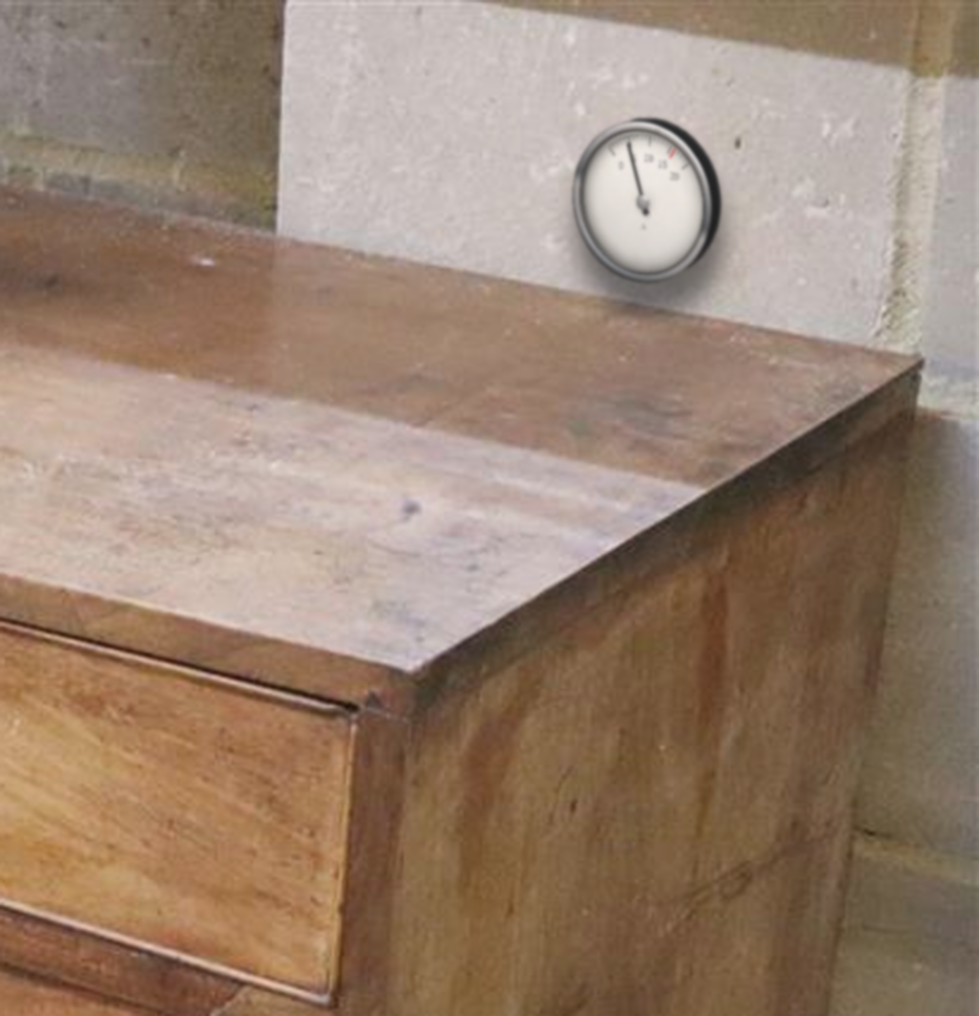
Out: 5; A
